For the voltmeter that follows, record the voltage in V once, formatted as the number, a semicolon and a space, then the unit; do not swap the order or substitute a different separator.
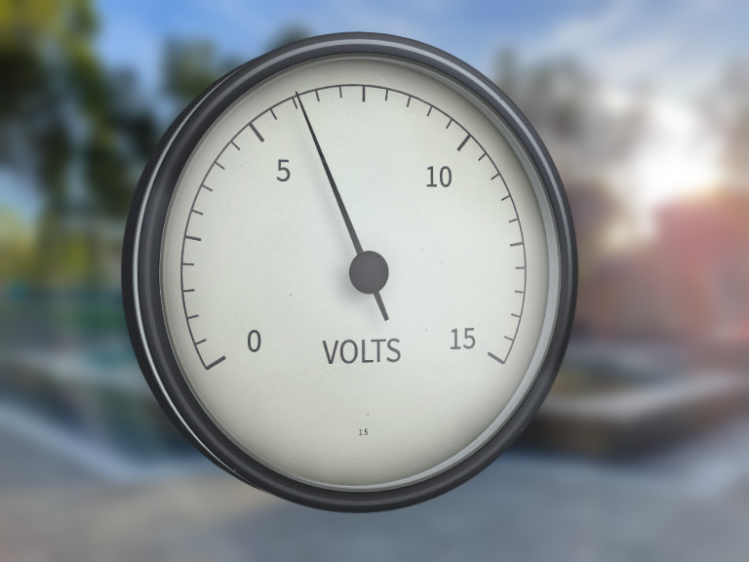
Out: 6; V
